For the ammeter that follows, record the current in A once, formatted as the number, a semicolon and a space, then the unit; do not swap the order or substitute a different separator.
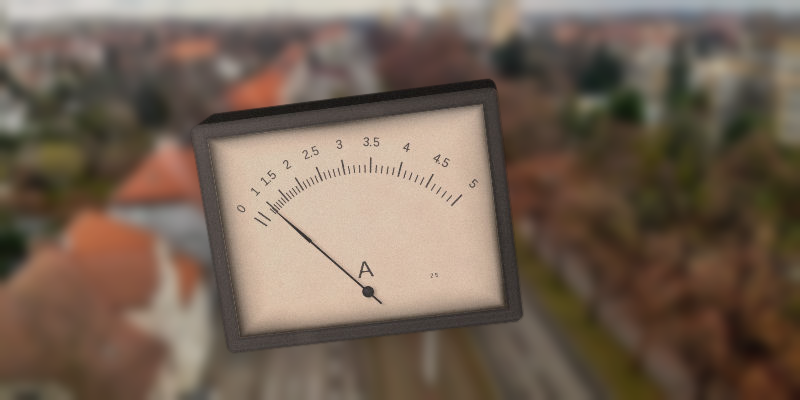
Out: 1; A
